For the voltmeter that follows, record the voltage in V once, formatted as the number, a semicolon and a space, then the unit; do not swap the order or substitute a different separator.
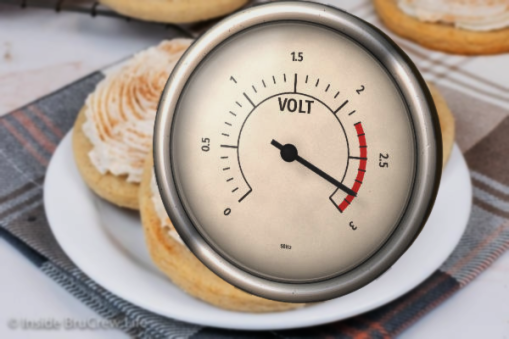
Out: 2.8; V
